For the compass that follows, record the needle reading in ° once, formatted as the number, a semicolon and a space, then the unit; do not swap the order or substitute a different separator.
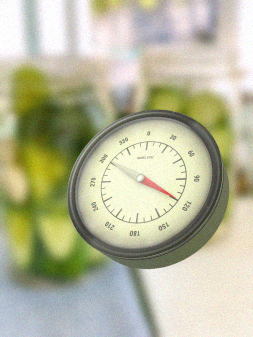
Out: 120; °
